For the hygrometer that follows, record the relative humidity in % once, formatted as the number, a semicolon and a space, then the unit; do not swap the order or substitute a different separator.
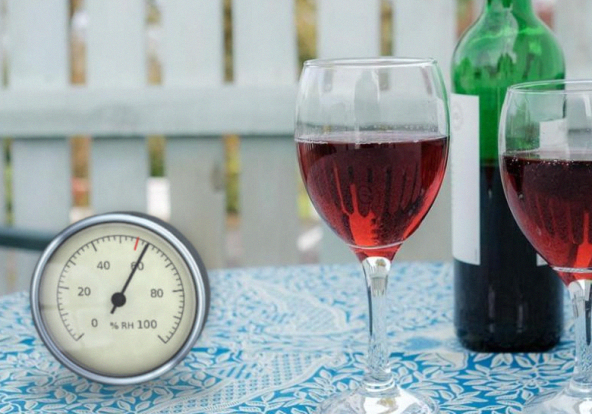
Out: 60; %
